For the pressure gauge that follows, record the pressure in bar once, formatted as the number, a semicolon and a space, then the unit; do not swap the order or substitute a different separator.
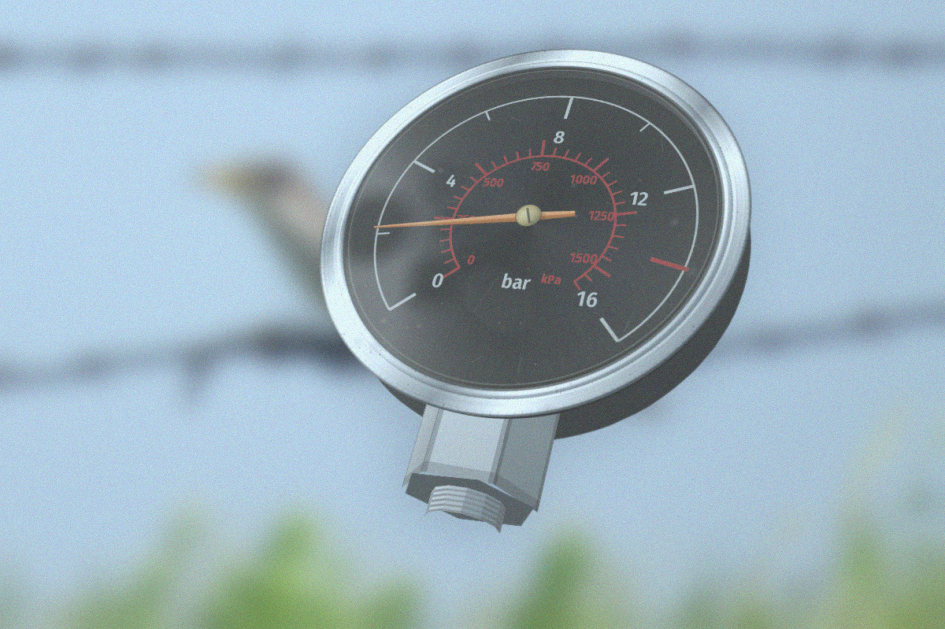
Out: 2; bar
